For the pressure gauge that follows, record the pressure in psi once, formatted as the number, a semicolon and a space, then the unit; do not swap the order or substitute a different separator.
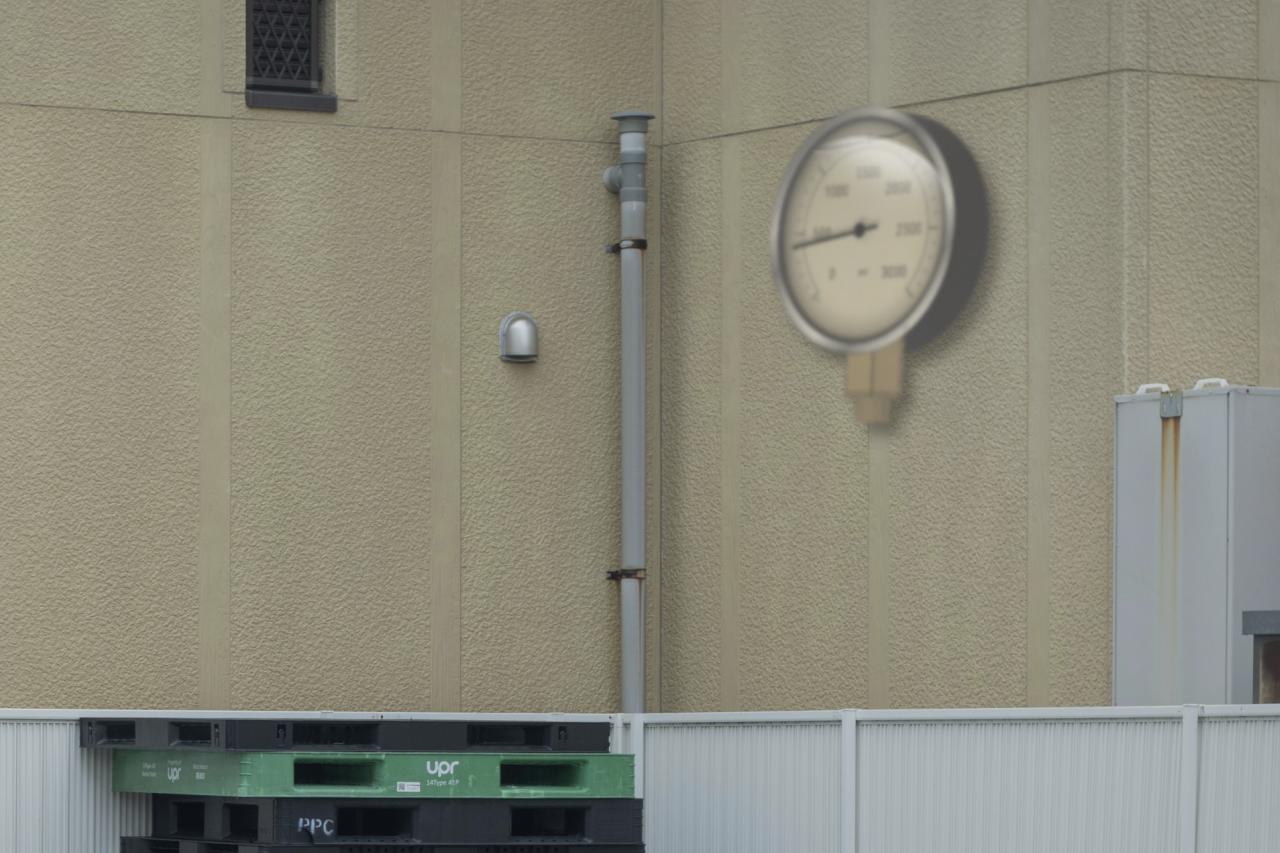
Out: 400; psi
